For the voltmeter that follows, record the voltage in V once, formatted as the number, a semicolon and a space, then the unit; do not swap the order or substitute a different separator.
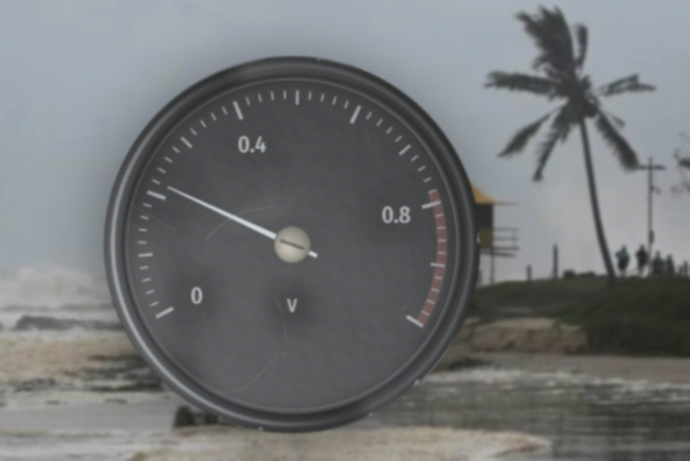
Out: 0.22; V
